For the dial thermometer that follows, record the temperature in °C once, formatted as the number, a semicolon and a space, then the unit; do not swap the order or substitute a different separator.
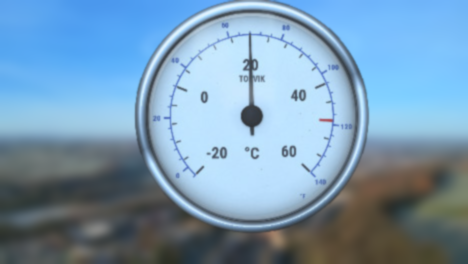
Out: 20; °C
